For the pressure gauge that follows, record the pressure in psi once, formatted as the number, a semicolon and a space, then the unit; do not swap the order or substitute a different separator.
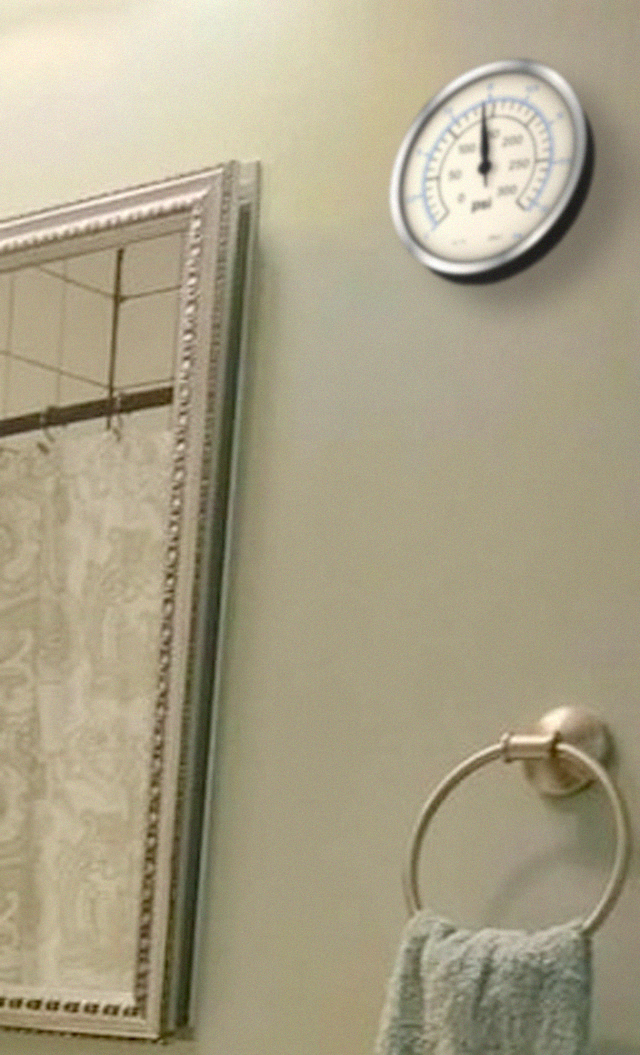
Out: 140; psi
